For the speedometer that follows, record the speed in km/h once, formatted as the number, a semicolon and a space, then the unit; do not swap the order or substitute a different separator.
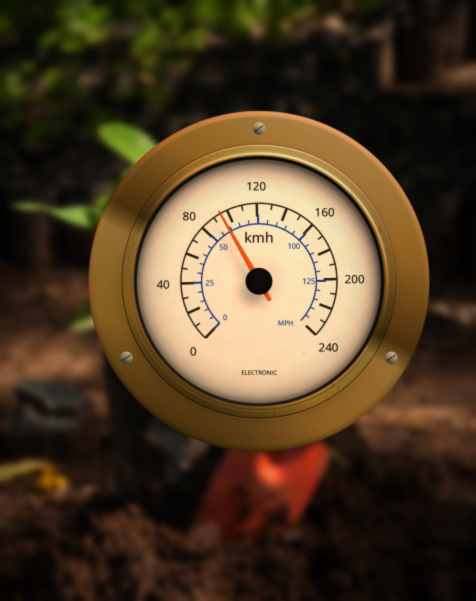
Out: 95; km/h
